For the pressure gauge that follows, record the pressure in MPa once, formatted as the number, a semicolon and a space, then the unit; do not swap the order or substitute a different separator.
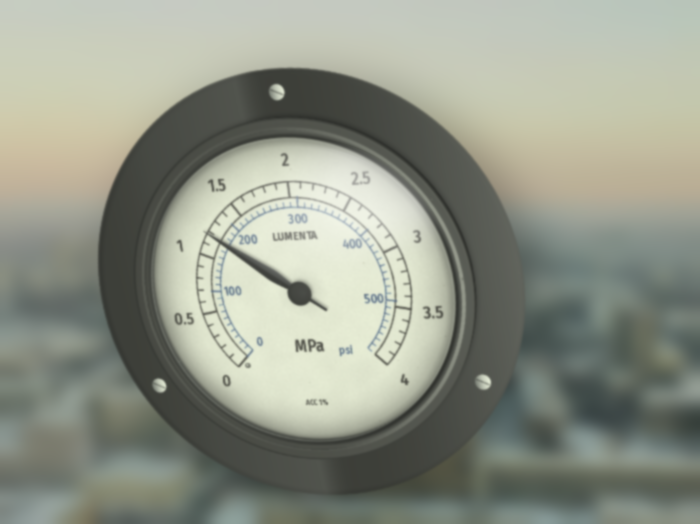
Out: 1.2; MPa
